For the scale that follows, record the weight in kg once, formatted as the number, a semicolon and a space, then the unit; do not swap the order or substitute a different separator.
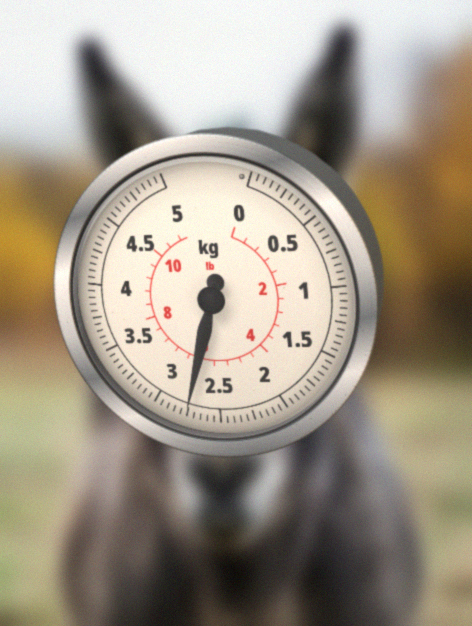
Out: 2.75; kg
